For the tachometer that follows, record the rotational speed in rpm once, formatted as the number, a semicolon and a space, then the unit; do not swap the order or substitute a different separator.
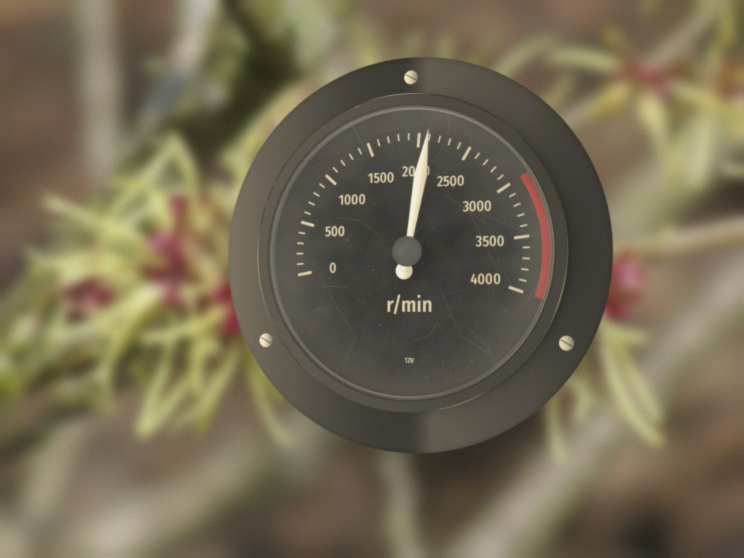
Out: 2100; rpm
